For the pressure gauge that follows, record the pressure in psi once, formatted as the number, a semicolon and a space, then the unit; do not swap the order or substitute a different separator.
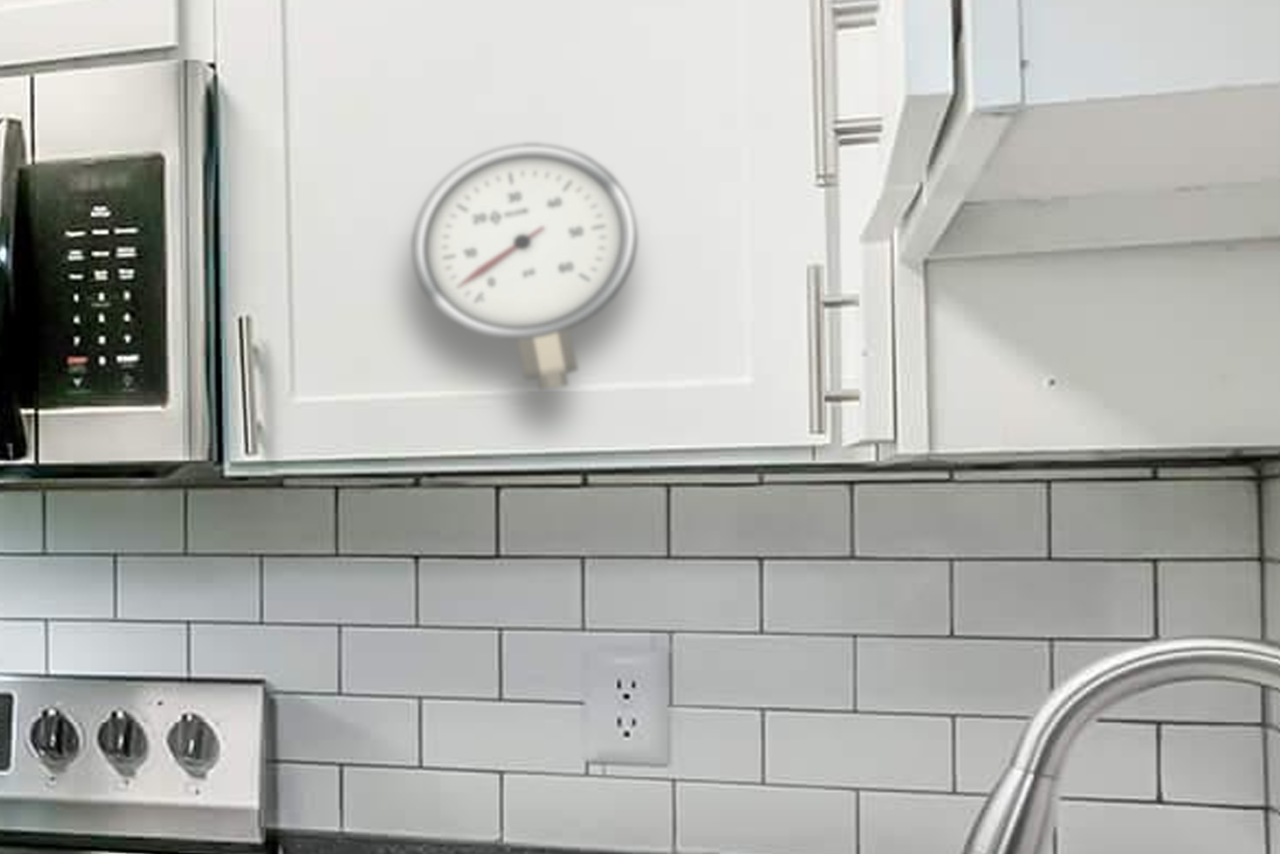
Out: 4; psi
